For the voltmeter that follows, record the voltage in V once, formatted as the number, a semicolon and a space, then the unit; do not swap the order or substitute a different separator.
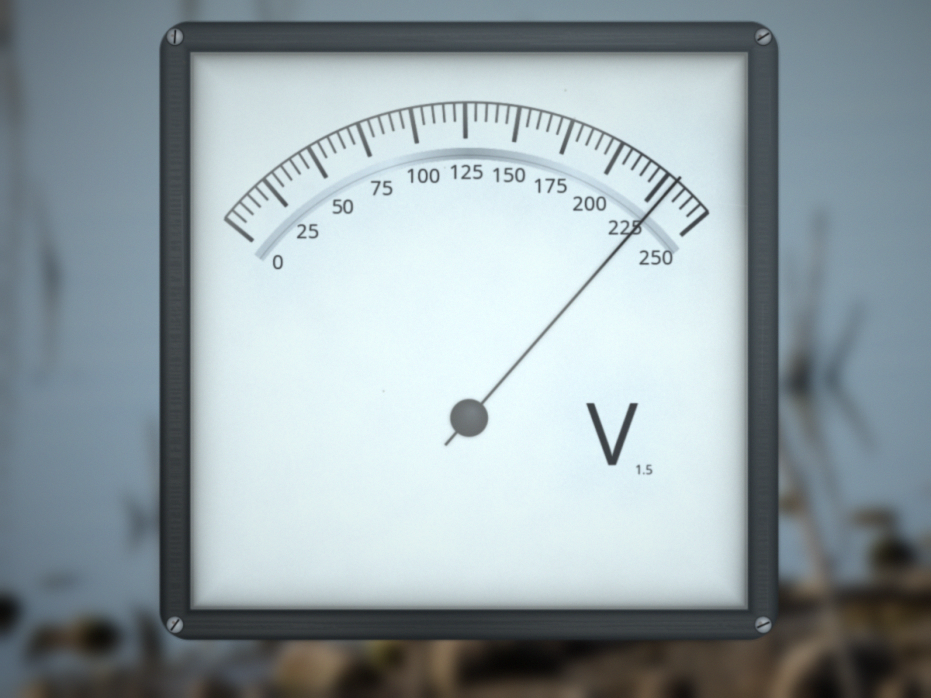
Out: 230; V
